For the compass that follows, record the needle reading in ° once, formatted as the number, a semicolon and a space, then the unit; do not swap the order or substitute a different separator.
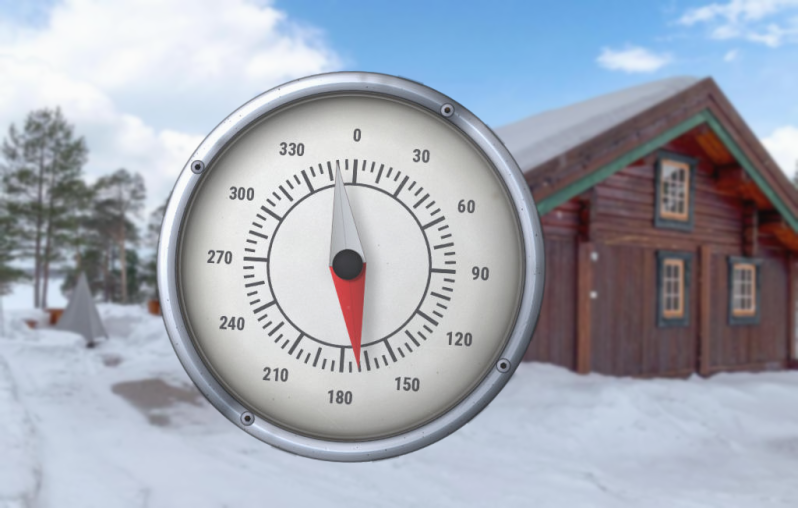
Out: 170; °
